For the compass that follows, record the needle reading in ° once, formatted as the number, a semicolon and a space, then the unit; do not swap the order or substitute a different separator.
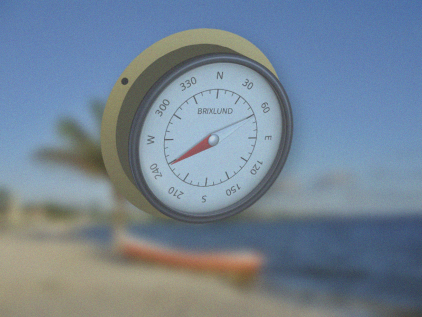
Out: 240; °
